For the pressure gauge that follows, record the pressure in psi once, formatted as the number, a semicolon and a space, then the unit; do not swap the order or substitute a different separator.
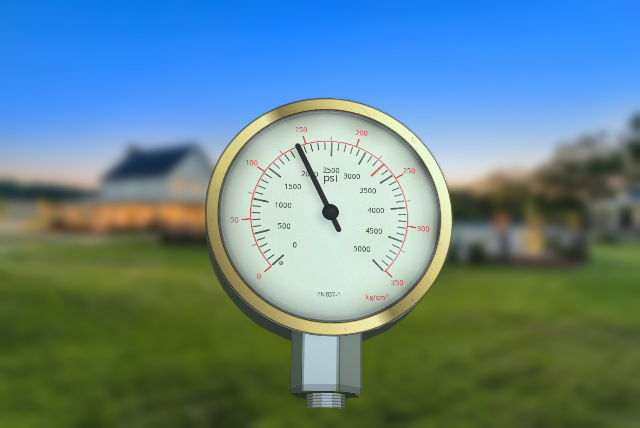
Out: 2000; psi
